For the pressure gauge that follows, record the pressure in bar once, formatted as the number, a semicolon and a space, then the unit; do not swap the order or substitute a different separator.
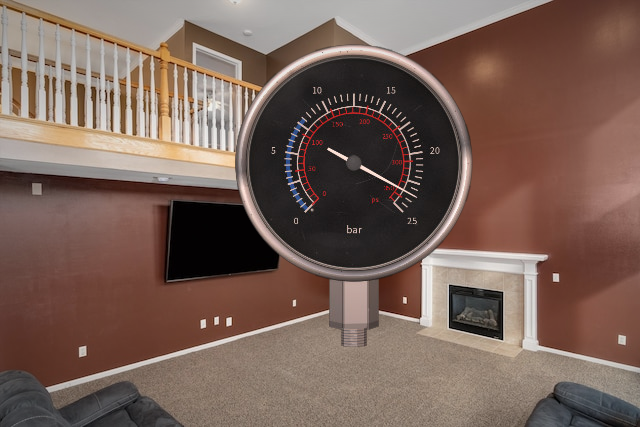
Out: 23.5; bar
